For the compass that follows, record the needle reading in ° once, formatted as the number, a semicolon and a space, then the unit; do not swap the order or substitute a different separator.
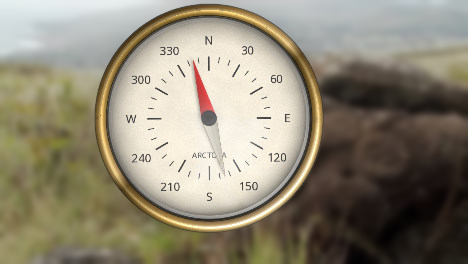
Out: 345; °
